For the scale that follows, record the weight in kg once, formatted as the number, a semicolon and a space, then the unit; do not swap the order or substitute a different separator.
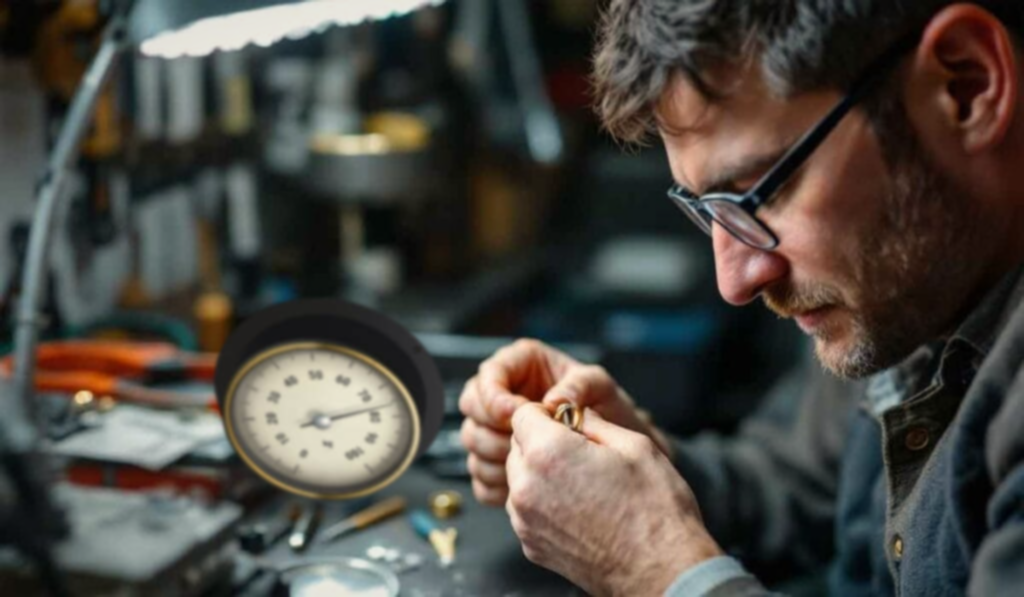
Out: 75; kg
